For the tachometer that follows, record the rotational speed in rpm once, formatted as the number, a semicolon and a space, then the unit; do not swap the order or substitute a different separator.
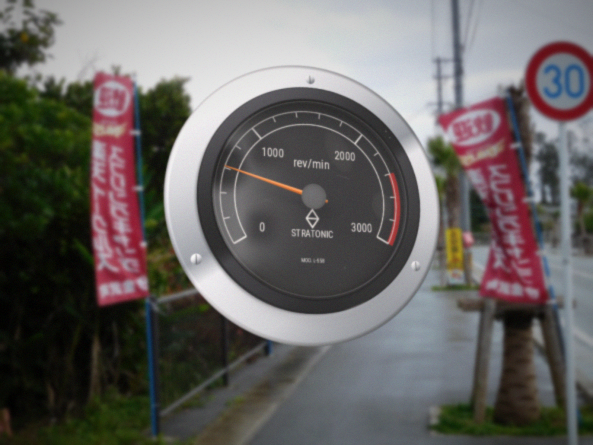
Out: 600; rpm
